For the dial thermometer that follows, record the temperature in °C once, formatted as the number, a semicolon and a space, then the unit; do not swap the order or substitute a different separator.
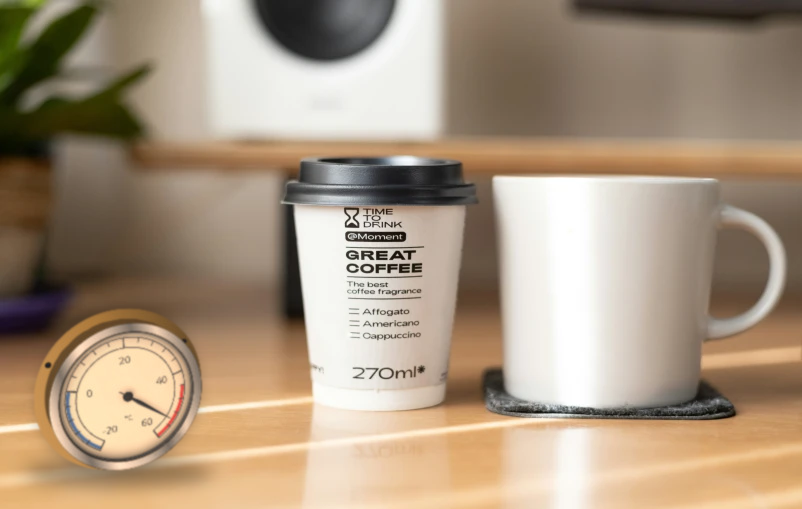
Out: 54; °C
